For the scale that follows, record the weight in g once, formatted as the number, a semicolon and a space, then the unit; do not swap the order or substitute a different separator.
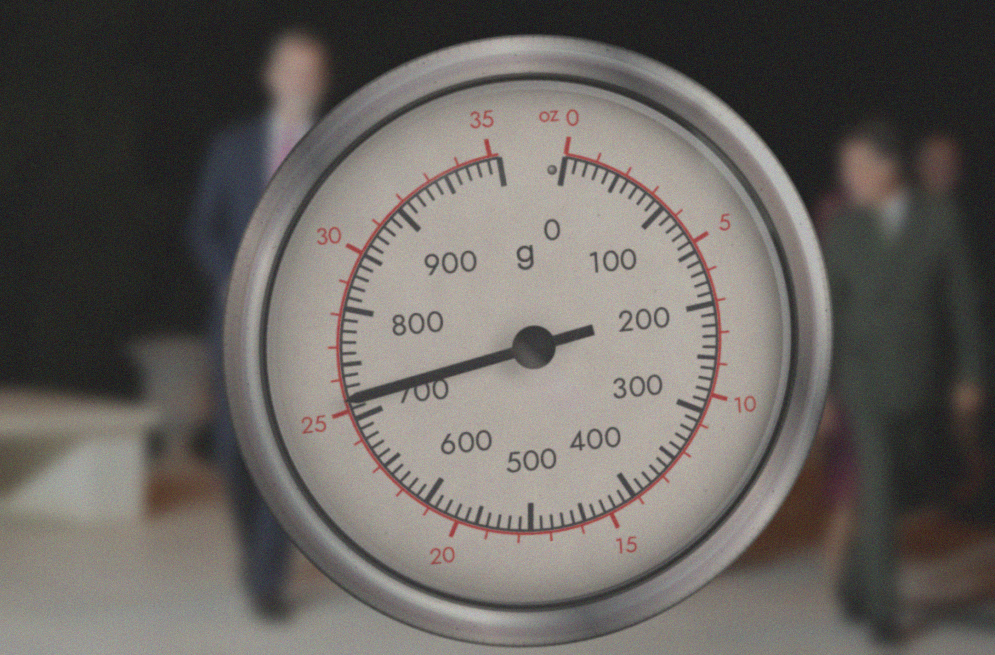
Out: 720; g
